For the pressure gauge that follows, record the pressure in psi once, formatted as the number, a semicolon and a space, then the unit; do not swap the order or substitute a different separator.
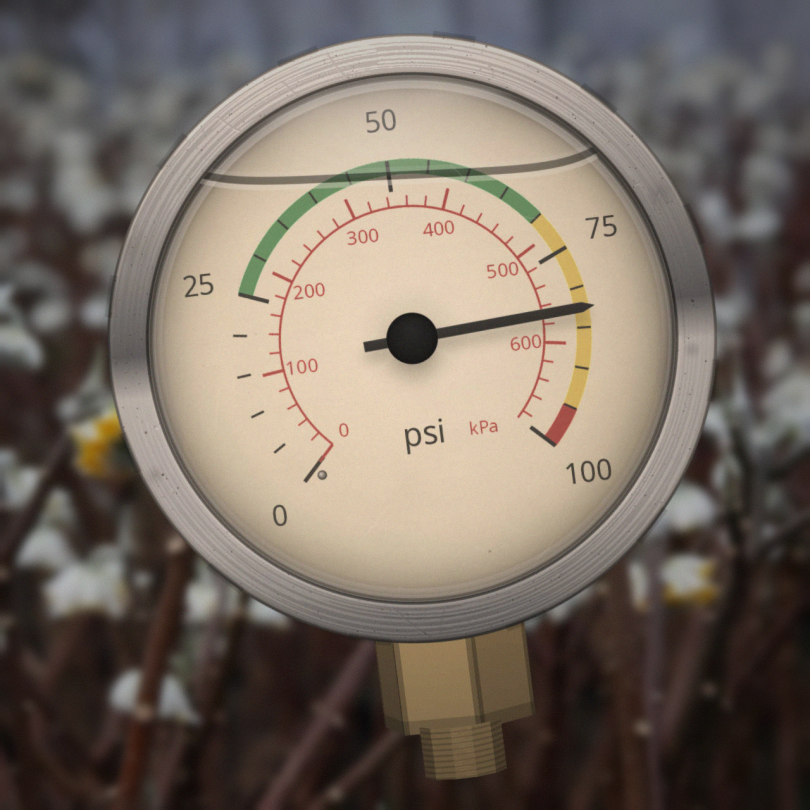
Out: 82.5; psi
